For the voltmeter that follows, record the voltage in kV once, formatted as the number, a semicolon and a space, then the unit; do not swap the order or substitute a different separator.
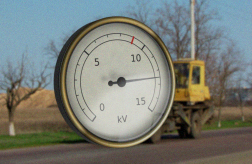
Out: 12.5; kV
